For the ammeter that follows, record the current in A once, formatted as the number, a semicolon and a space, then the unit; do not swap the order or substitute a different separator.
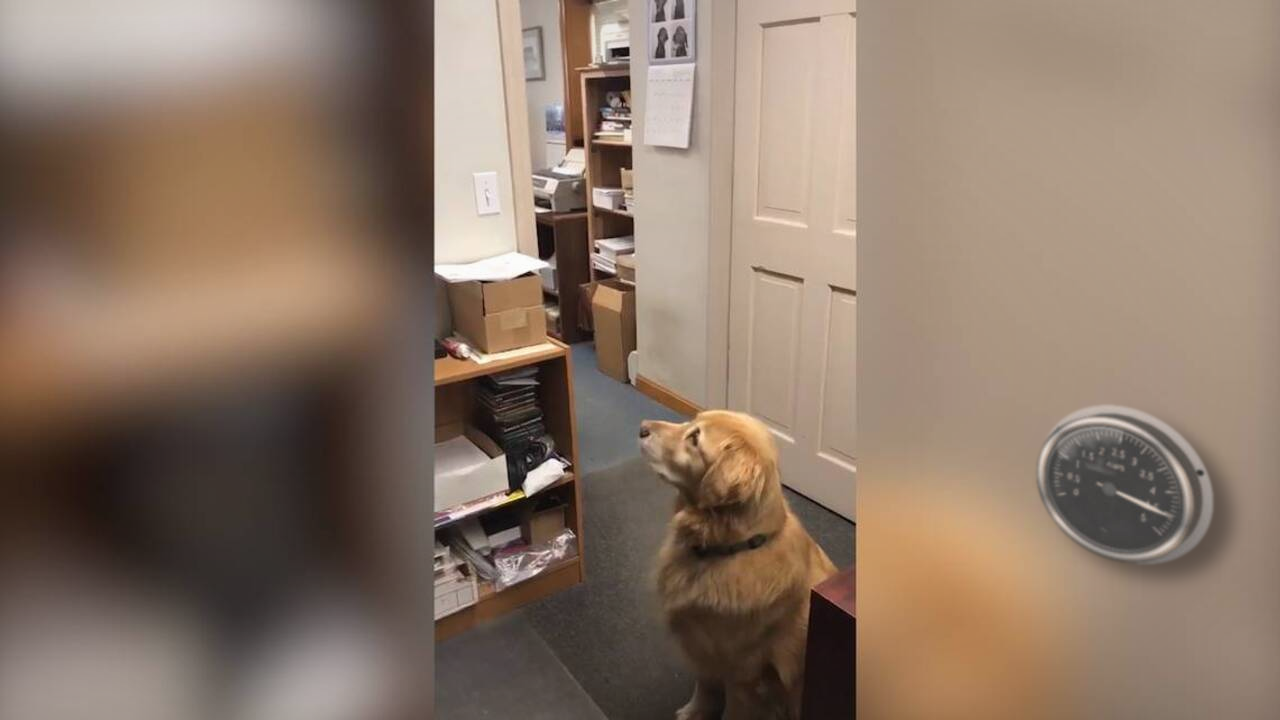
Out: 4.5; A
